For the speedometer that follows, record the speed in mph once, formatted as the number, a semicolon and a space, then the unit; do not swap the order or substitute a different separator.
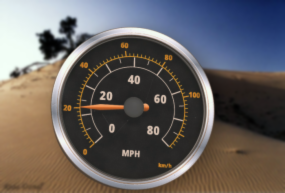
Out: 12.5; mph
